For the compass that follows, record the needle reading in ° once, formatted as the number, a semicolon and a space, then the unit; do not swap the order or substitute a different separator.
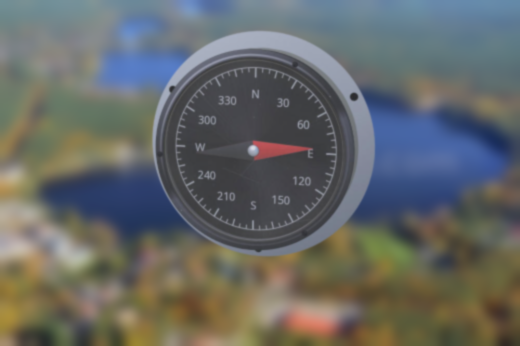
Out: 85; °
